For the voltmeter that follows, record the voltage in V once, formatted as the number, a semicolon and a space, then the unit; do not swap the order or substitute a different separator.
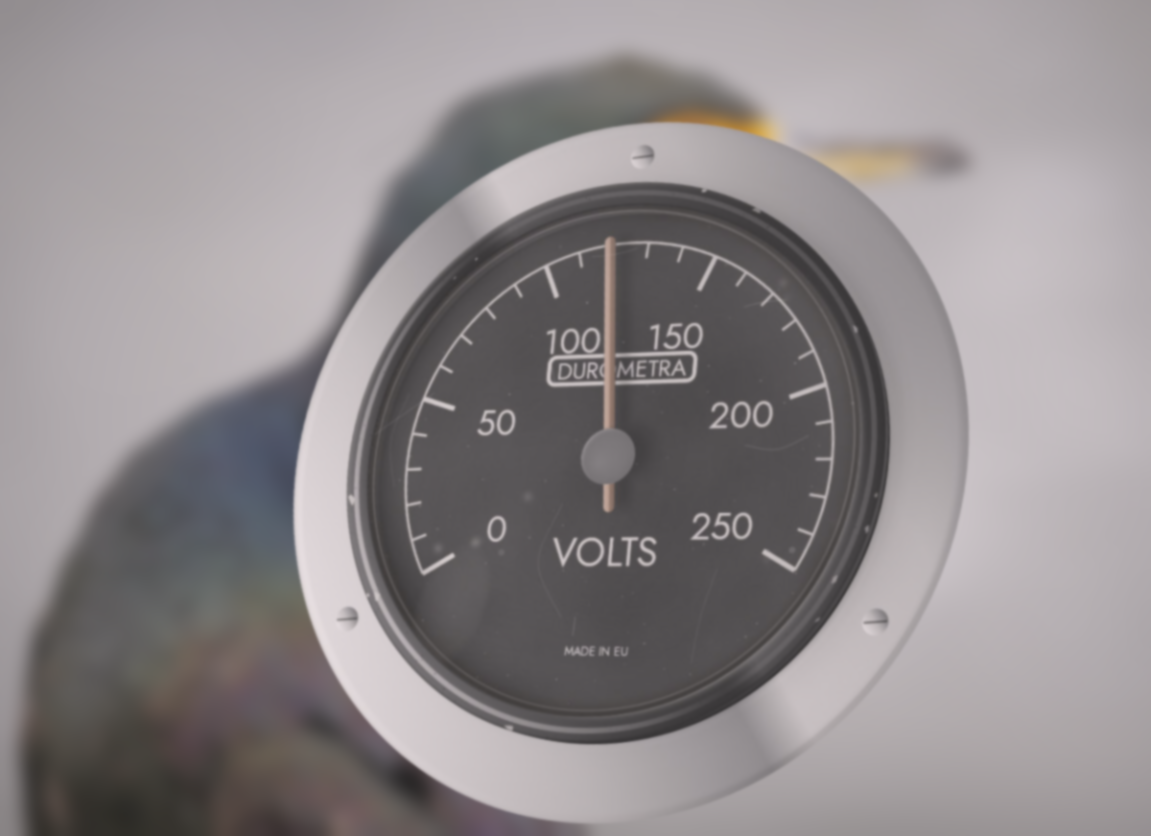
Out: 120; V
